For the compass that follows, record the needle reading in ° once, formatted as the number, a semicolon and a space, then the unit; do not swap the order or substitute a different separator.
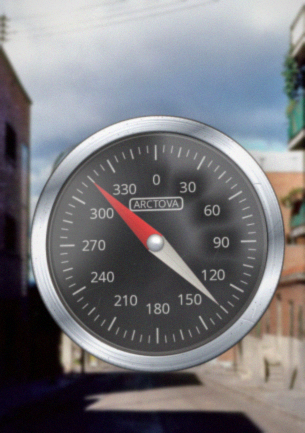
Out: 315; °
